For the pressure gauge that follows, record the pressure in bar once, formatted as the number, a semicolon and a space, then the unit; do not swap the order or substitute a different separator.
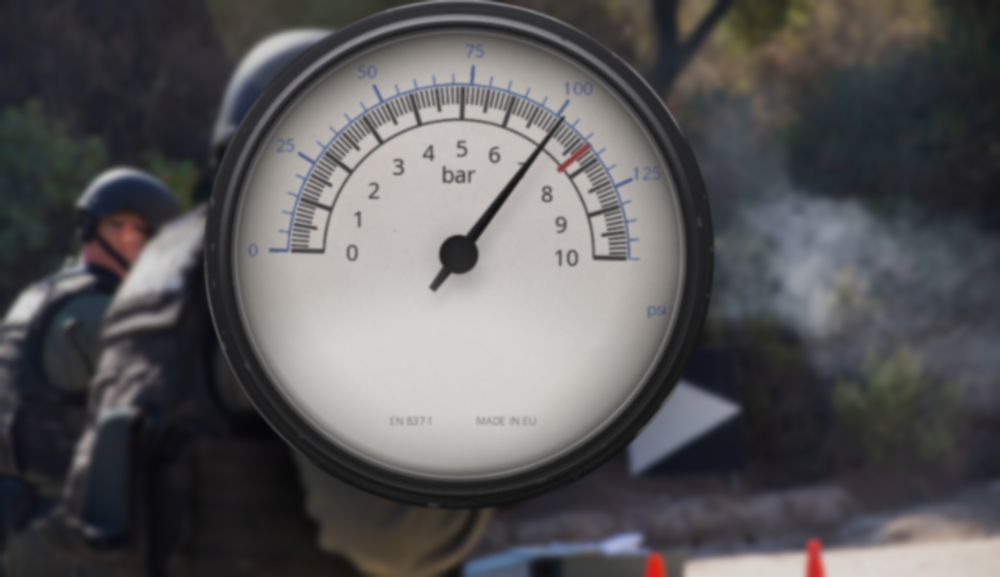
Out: 7; bar
